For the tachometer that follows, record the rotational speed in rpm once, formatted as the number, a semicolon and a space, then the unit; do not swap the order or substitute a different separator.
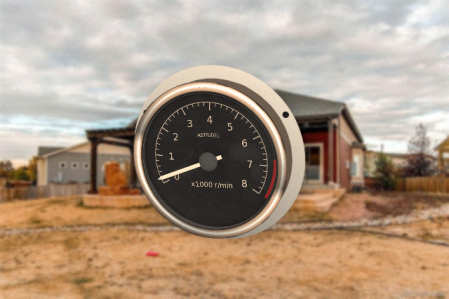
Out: 200; rpm
